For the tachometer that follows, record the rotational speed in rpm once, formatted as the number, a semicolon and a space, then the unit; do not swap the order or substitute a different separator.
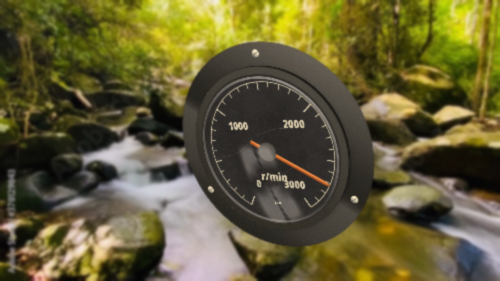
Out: 2700; rpm
